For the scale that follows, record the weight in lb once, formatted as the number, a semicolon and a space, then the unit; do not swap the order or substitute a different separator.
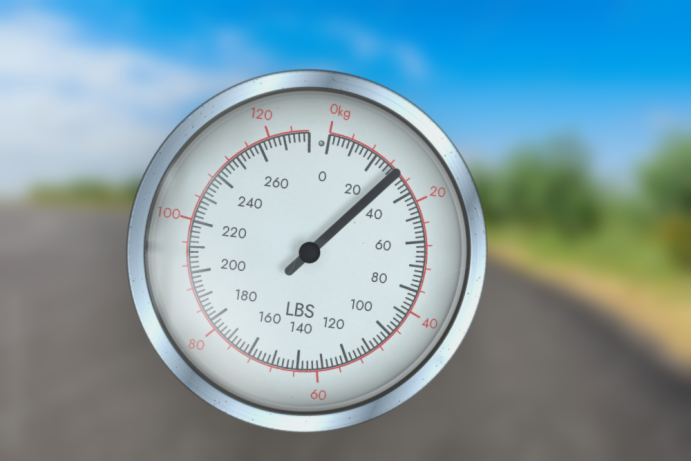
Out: 30; lb
